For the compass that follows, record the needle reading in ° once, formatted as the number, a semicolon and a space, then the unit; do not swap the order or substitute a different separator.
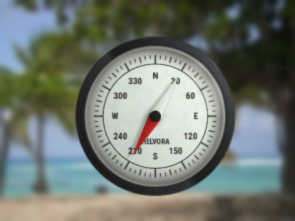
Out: 210; °
